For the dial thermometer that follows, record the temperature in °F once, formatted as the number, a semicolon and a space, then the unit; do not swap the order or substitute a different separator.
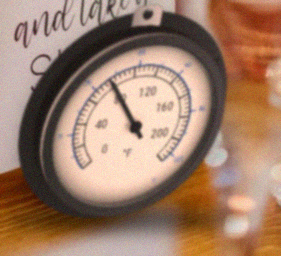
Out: 80; °F
